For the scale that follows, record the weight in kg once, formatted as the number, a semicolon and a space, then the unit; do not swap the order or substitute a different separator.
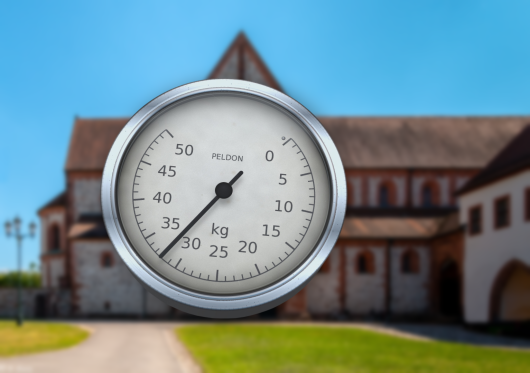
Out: 32; kg
